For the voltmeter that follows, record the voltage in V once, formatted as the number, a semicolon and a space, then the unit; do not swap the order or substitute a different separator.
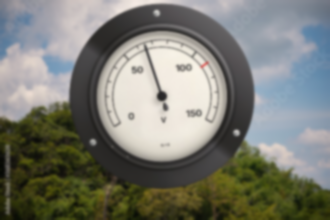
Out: 65; V
